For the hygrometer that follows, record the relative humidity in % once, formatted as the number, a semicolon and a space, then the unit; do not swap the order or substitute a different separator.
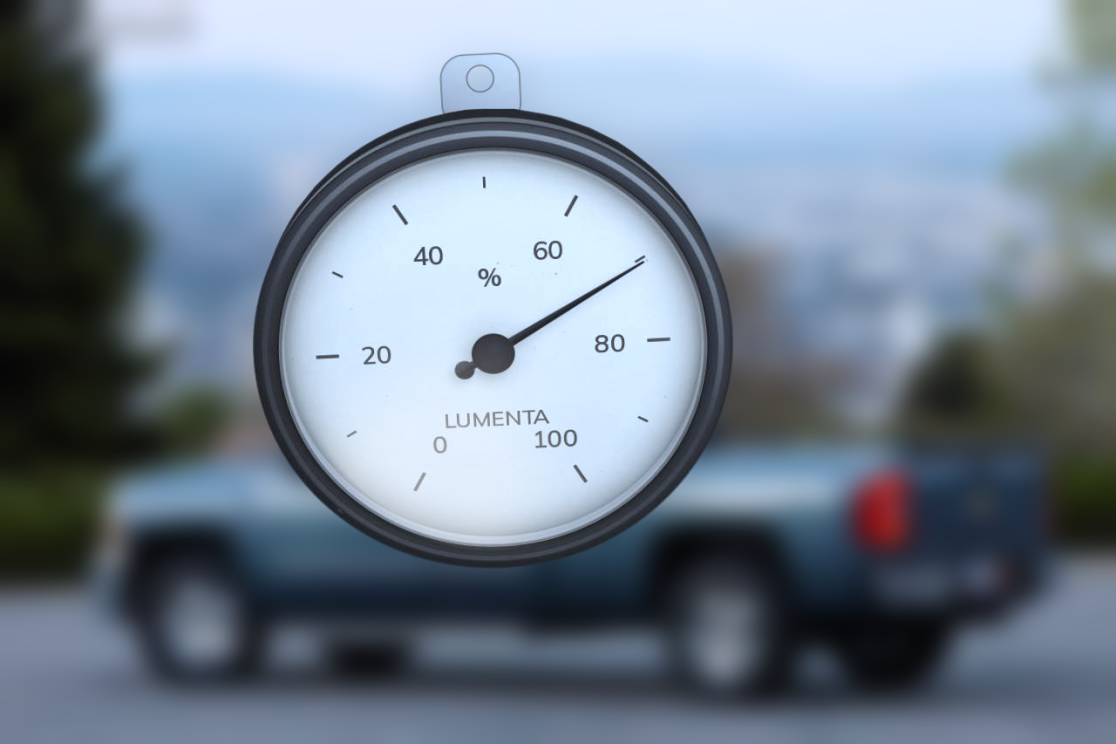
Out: 70; %
